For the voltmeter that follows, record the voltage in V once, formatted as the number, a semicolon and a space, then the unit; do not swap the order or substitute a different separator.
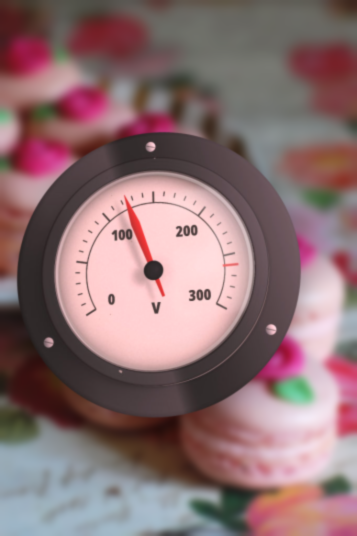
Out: 125; V
